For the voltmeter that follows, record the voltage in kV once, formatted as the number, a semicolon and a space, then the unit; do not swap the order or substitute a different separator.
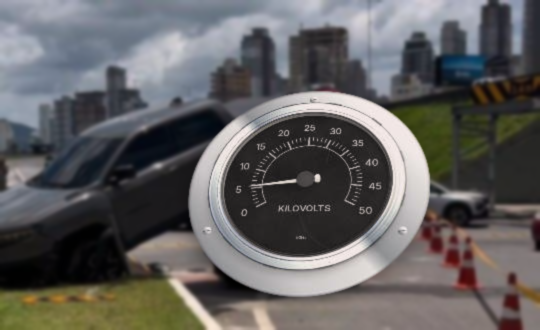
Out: 5; kV
